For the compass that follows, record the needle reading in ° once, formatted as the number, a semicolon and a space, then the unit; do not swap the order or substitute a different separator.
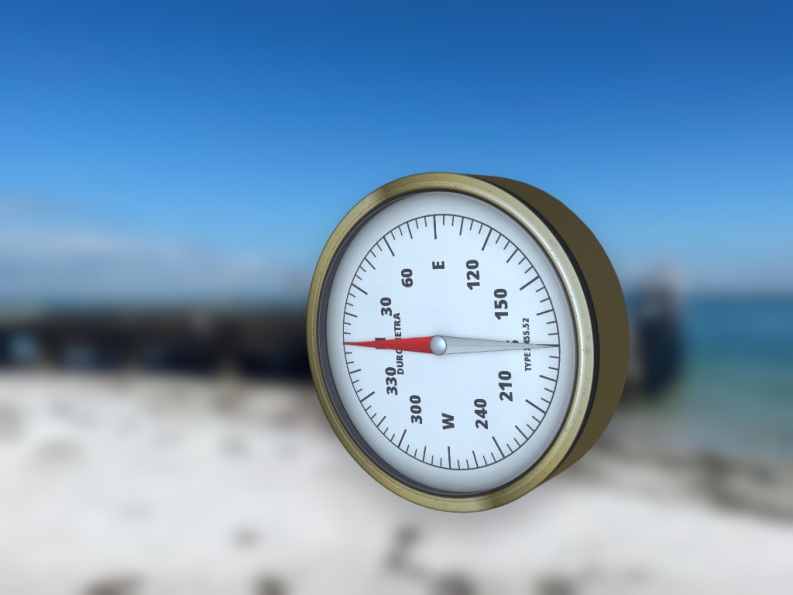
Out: 0; °
